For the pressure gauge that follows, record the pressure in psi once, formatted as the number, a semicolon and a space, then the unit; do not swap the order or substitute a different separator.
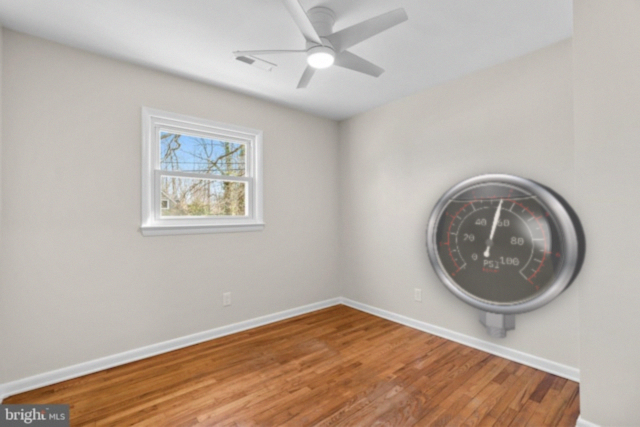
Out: 55; psi
